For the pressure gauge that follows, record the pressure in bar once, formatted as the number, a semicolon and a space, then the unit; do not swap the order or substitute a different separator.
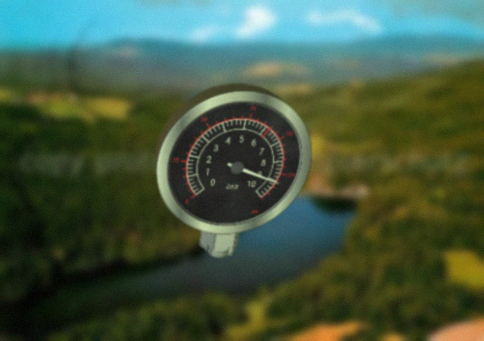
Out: 9; bar
